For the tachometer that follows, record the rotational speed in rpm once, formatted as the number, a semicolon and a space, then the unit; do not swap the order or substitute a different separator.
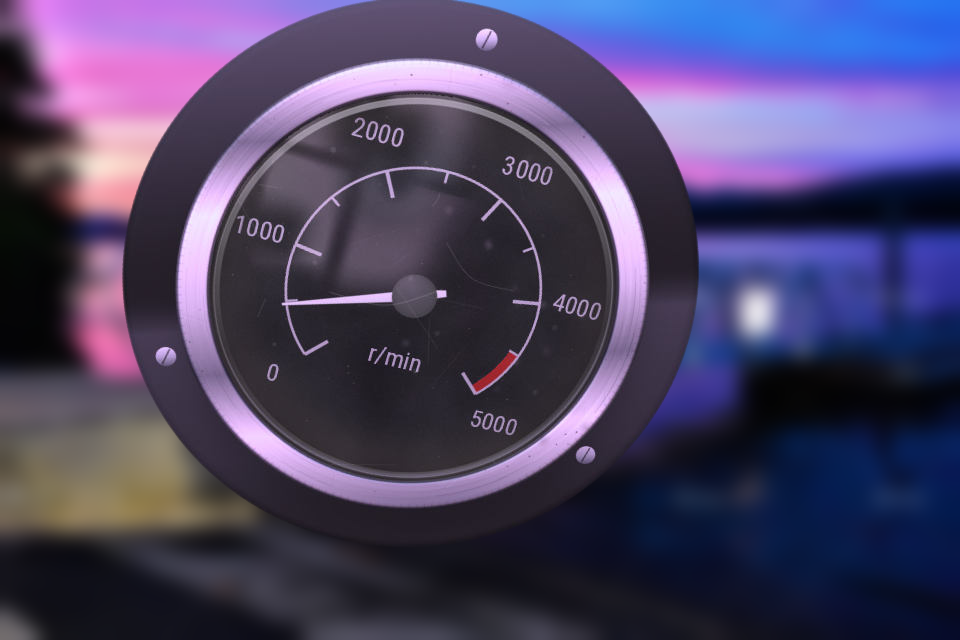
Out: 500; rpm
